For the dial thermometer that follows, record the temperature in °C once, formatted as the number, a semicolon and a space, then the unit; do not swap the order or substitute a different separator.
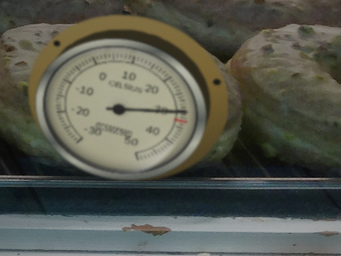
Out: 30; °C
